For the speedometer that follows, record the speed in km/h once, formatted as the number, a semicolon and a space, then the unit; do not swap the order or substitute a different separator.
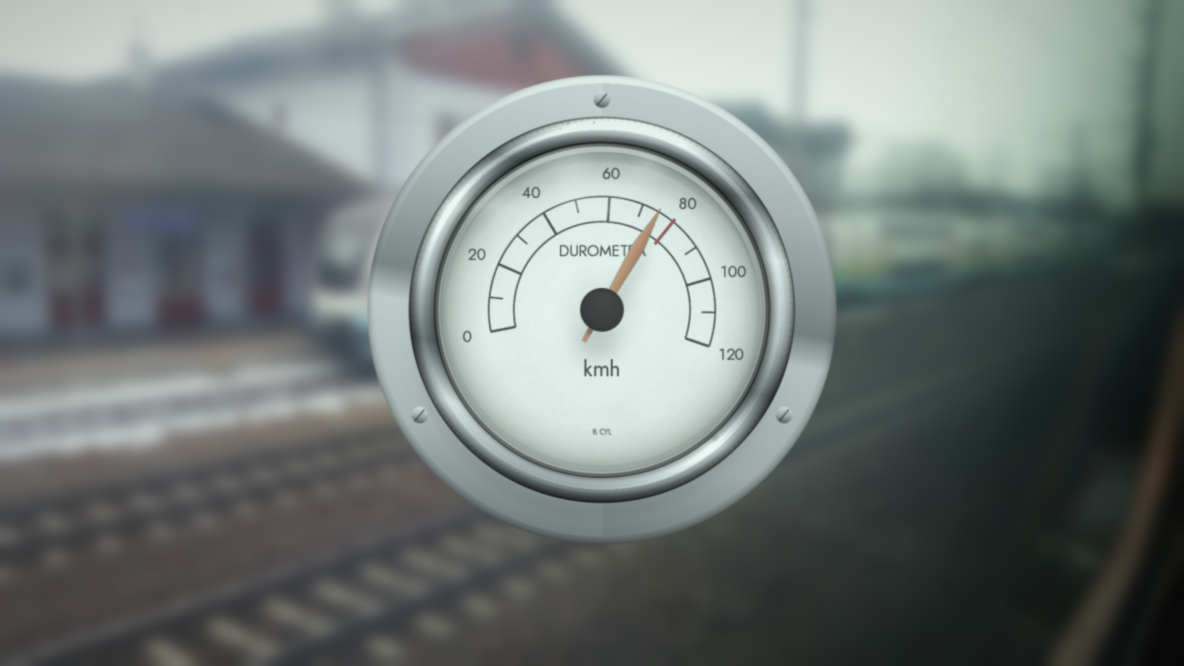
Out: 75; km/h
